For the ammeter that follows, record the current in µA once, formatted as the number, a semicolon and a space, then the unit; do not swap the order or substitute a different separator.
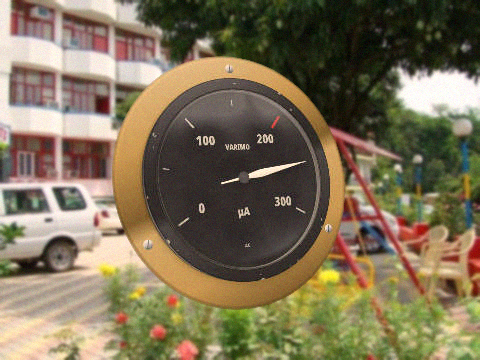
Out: 250; µA
